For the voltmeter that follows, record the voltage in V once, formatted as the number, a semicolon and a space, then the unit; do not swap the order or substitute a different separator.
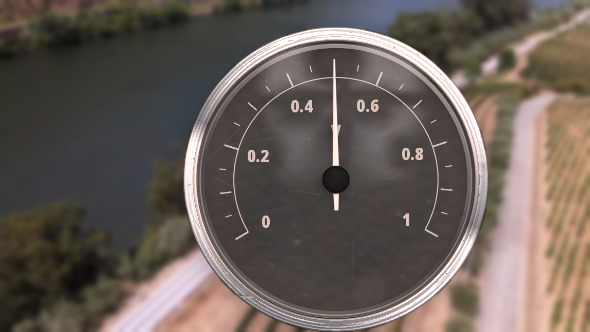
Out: 0.5; V
